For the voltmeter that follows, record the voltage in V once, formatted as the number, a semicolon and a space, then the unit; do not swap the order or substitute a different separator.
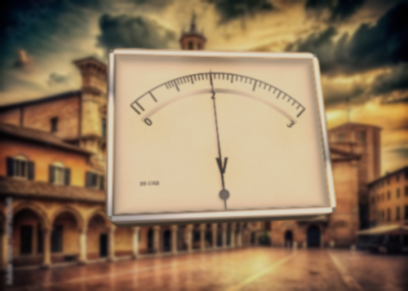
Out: 2; V
